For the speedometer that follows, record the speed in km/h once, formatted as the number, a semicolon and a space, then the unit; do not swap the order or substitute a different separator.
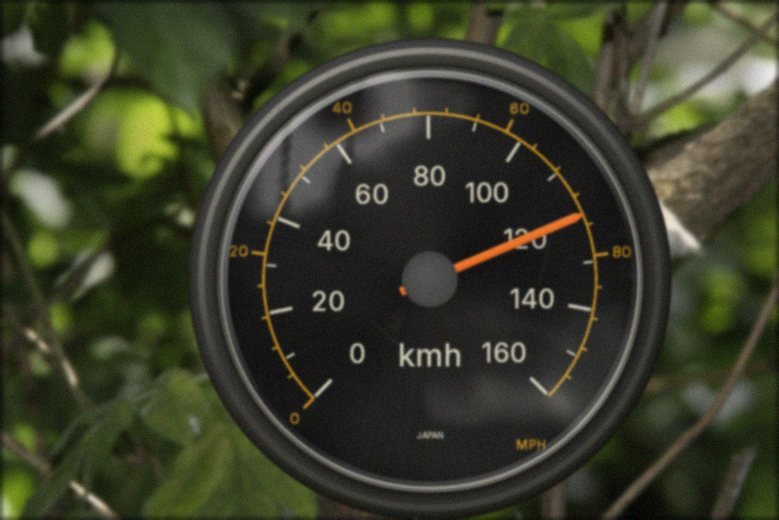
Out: 120; km/h
